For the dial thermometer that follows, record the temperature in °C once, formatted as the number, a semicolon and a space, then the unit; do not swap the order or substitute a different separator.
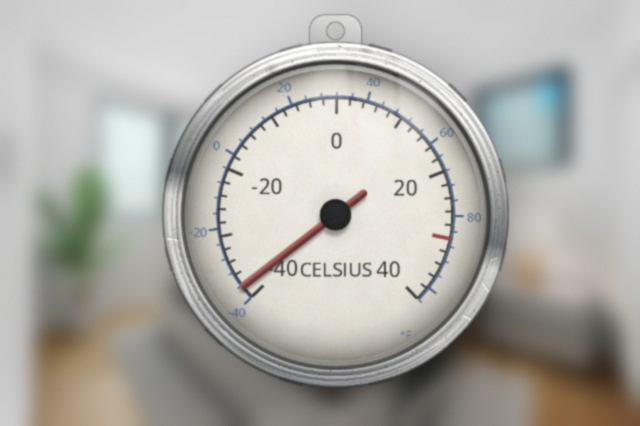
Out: -38; °C
